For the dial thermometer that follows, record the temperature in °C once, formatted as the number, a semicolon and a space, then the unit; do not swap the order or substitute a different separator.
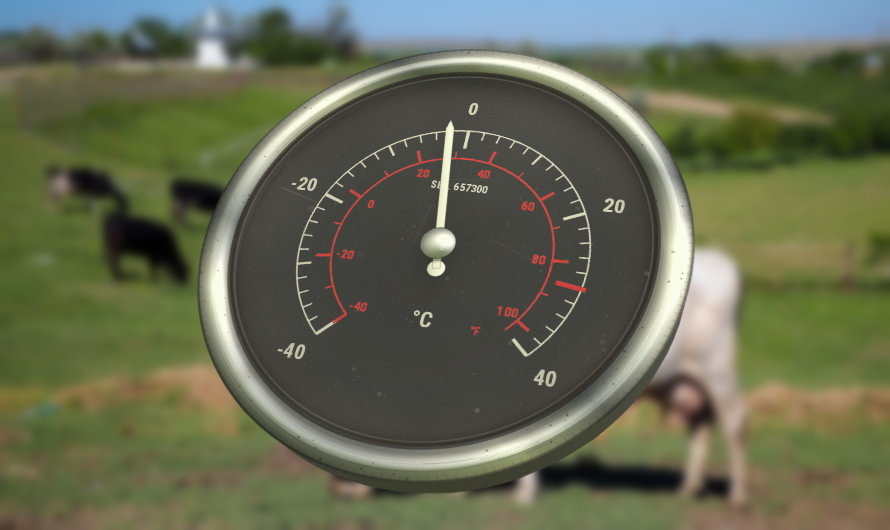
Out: -2; °C
